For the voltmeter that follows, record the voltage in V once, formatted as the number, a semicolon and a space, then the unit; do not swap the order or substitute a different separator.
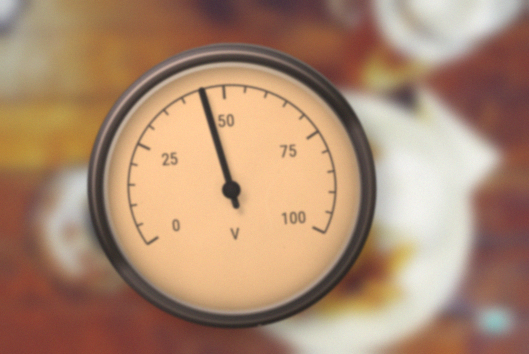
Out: 45; V
